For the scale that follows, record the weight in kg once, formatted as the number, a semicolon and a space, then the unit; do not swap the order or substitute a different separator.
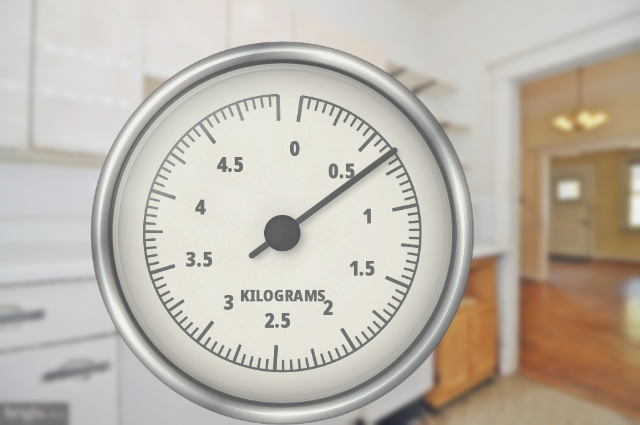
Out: 0.65; kg
